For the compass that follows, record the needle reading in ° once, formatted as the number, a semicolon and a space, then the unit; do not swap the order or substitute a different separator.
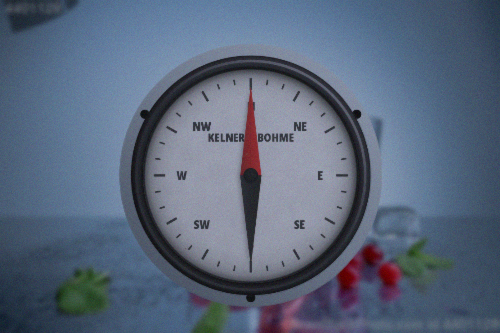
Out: 0; °
